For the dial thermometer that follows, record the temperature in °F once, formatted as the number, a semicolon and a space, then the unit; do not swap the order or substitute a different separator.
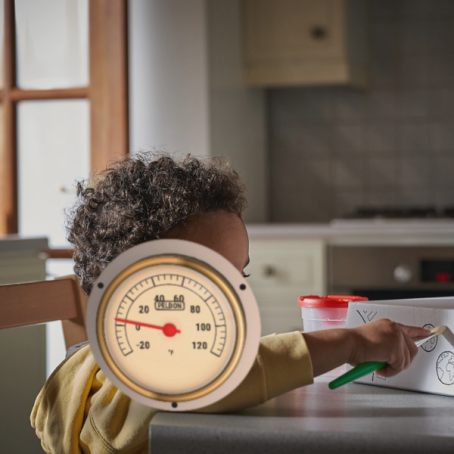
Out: 4; °F
